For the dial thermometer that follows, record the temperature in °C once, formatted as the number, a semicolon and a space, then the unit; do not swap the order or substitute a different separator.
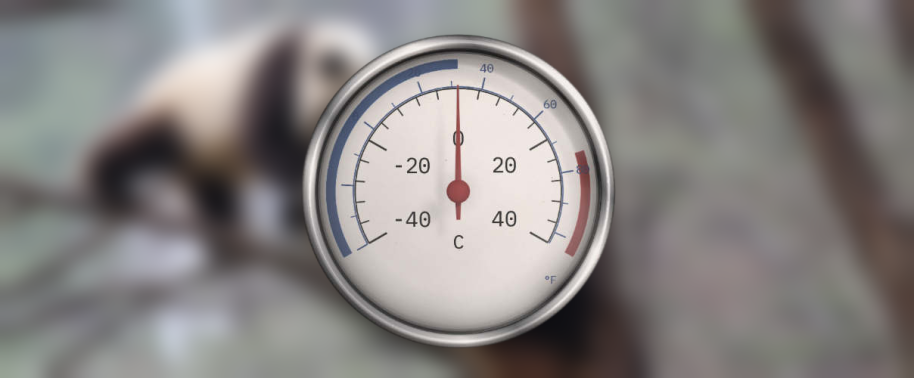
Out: 0; °C
